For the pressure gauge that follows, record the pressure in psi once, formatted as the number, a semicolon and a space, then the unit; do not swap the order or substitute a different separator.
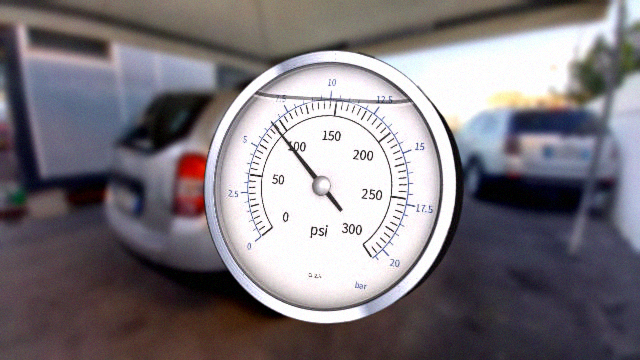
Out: 95; psi
